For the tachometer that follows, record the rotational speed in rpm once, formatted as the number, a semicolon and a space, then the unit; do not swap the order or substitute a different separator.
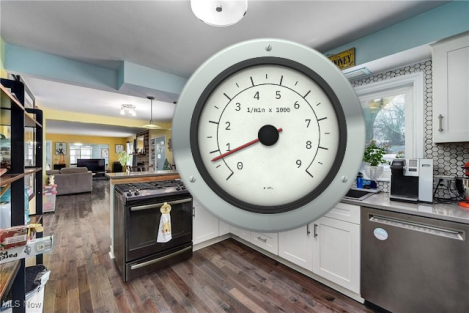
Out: 750; rpm
